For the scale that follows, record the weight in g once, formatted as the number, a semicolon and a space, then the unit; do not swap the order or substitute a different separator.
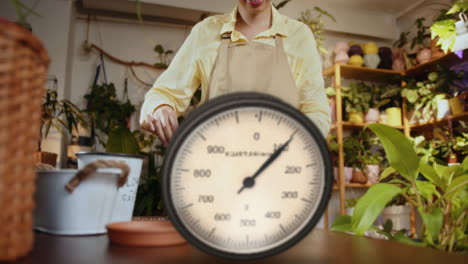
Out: 100; g
